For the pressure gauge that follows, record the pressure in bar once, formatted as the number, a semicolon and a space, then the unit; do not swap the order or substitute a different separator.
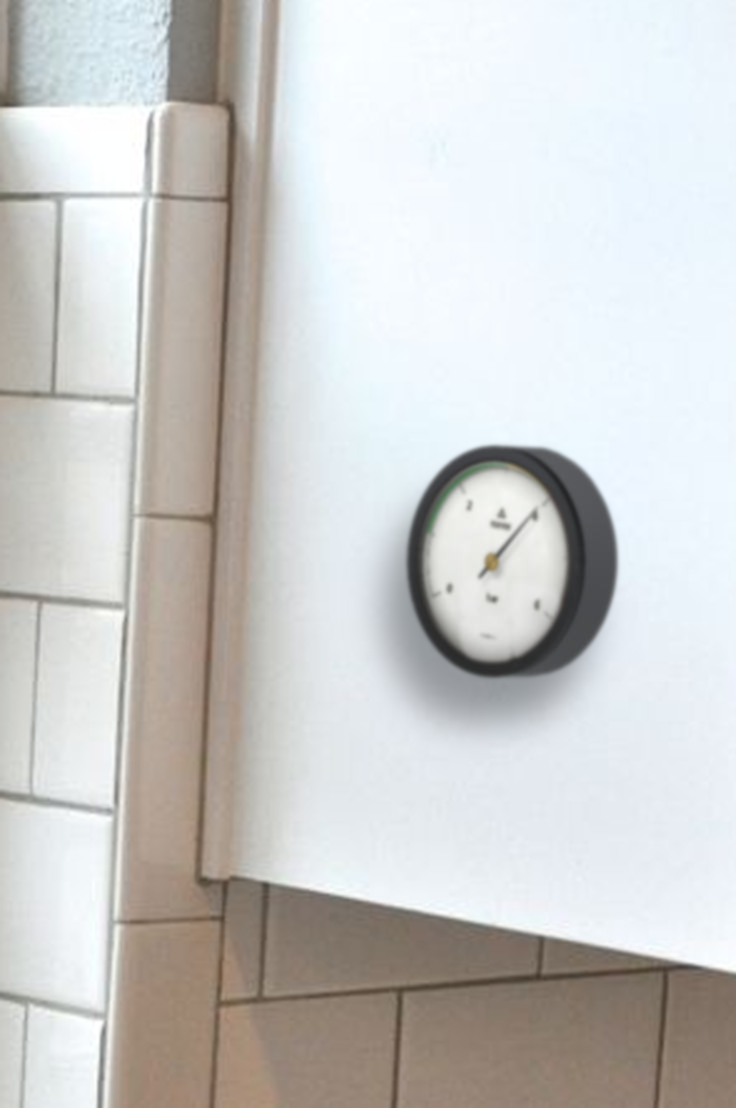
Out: 4; bar
